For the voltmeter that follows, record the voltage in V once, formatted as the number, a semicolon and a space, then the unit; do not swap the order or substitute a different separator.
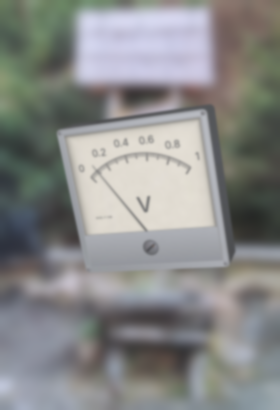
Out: 0.1; V
